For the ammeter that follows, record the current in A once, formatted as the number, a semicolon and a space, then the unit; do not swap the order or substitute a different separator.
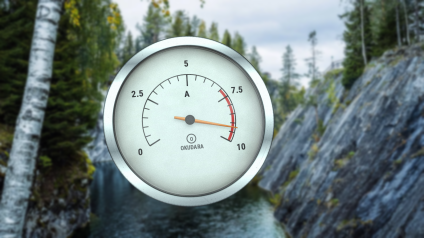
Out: 9.25; A
